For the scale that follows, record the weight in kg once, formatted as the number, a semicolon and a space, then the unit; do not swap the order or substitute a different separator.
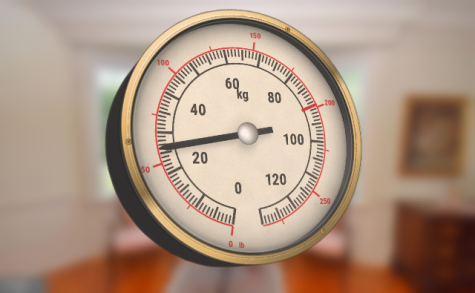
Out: 26; kg
